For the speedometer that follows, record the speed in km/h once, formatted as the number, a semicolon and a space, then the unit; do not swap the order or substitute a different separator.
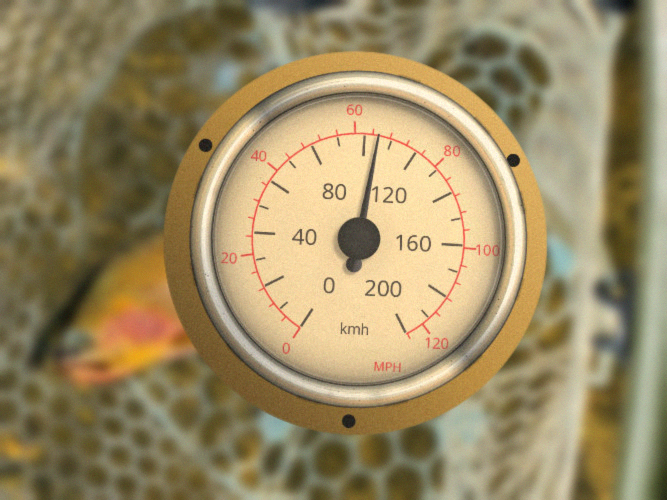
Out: 105; km/h
